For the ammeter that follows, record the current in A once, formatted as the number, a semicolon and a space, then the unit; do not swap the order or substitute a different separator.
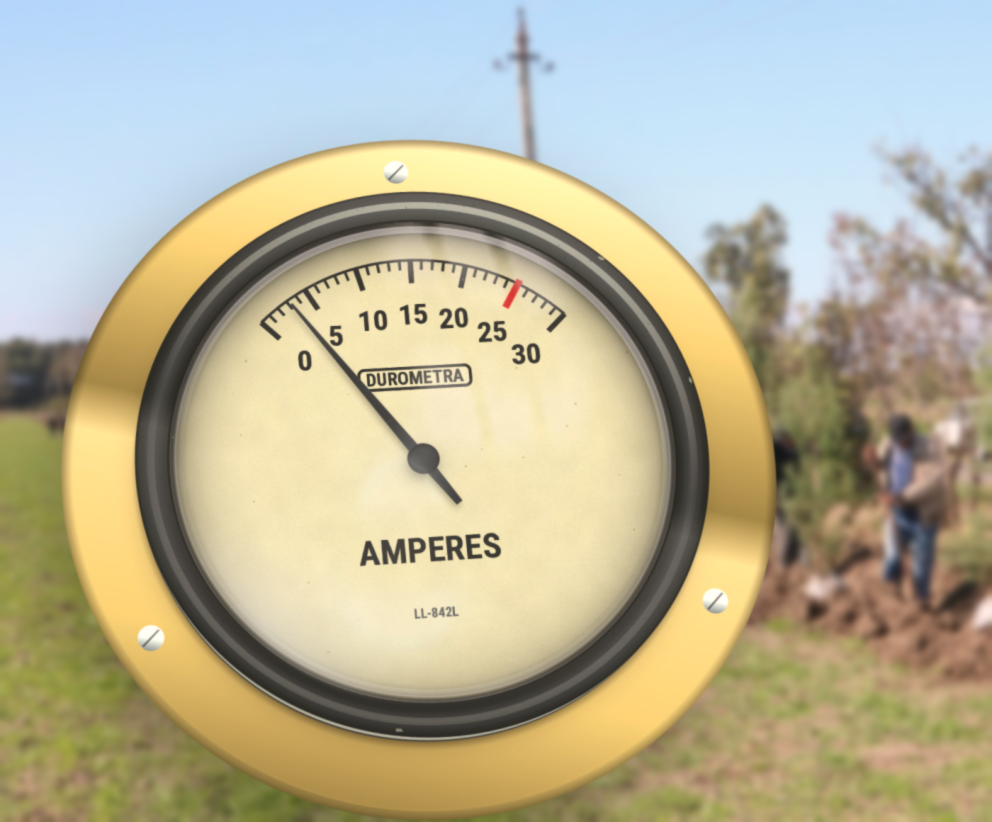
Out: 3; A
